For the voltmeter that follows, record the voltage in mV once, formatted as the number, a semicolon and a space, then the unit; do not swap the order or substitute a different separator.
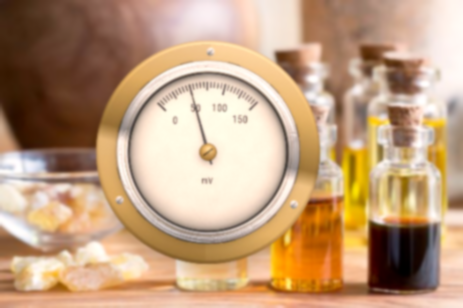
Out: 50; mV
